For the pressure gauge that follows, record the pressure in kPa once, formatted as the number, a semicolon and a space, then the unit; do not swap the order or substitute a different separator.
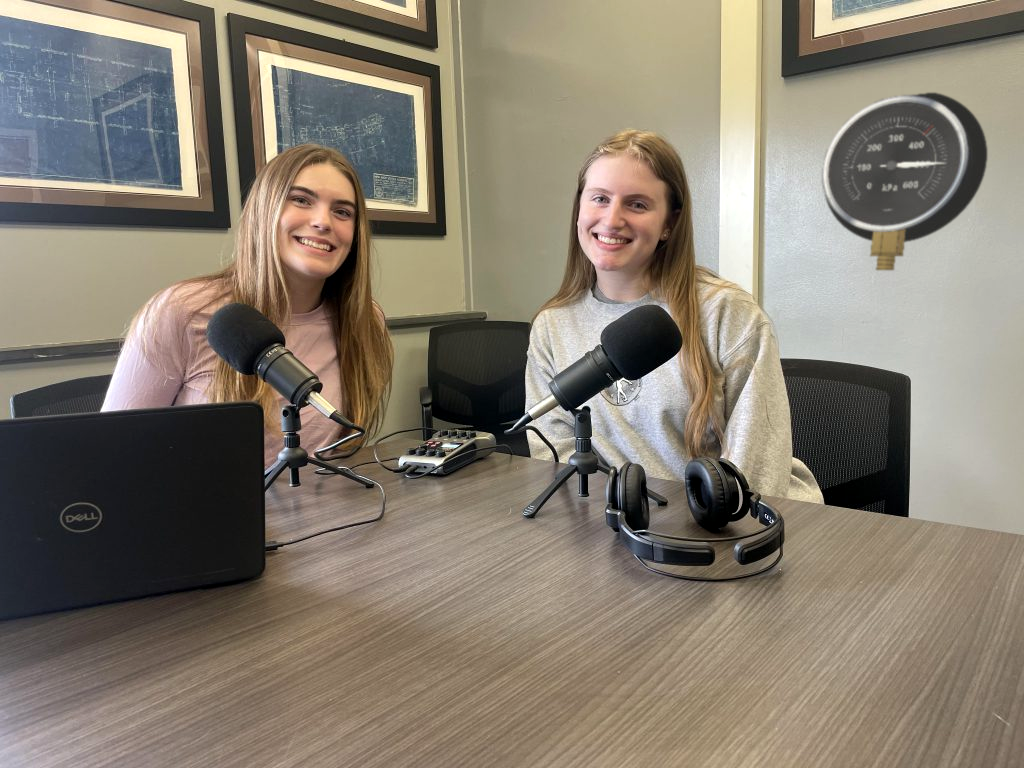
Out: 500; kPa
